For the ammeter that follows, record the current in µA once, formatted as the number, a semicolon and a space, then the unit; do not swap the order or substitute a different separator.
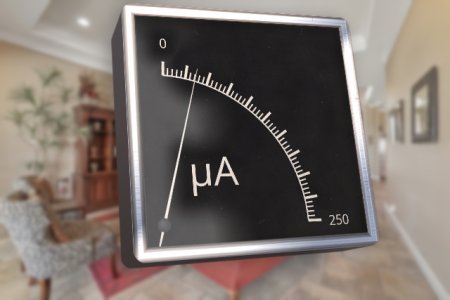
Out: 35; µA
